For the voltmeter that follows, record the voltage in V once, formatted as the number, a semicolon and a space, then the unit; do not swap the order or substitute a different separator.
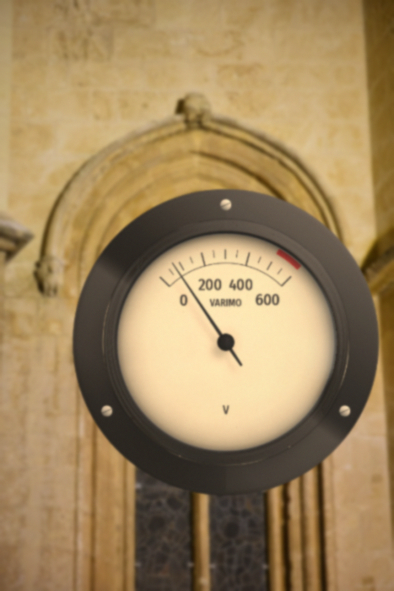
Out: 75; V
